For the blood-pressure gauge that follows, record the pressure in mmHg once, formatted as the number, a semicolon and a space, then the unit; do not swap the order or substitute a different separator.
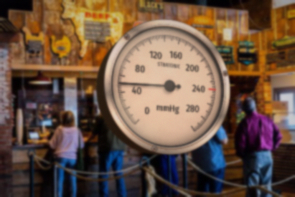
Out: 50; mmHg
